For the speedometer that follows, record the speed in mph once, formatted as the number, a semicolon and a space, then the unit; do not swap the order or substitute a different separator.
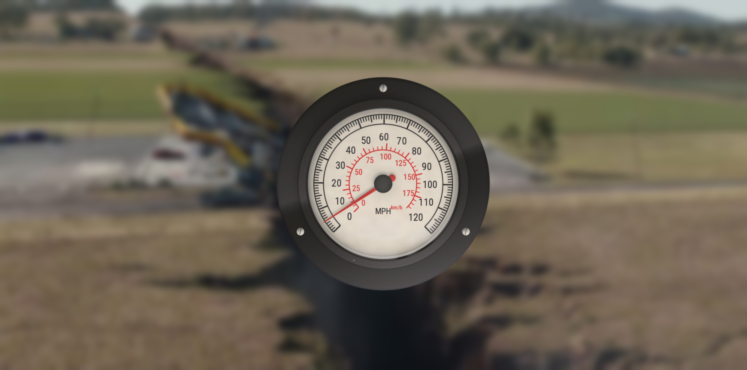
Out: 5; mph
